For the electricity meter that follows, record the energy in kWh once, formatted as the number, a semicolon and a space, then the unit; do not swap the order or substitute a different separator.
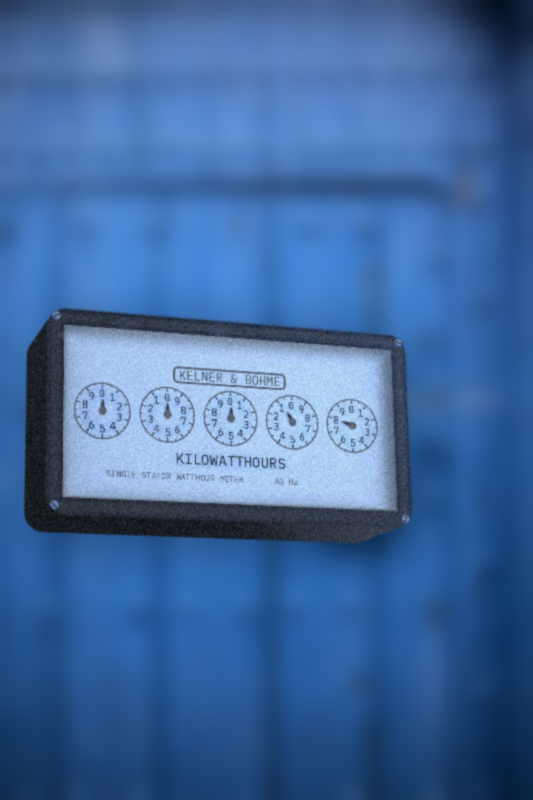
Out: 8; kWh
